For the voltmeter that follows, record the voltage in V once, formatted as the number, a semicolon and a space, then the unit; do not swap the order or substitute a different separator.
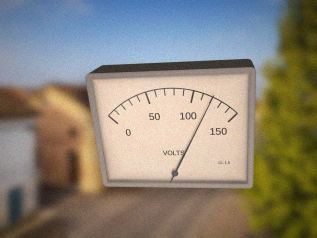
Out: 120; V
